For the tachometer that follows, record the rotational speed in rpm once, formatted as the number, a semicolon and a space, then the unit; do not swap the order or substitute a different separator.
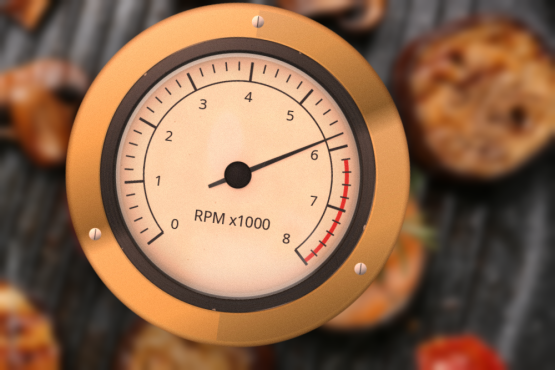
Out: 5800; rpm
